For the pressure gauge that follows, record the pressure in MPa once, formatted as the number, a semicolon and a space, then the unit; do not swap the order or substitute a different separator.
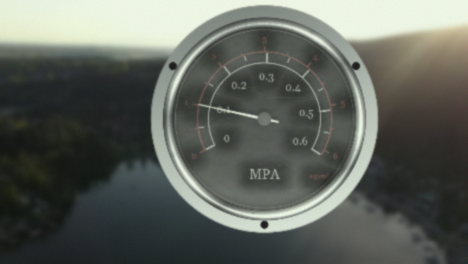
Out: 0.1; MPa
